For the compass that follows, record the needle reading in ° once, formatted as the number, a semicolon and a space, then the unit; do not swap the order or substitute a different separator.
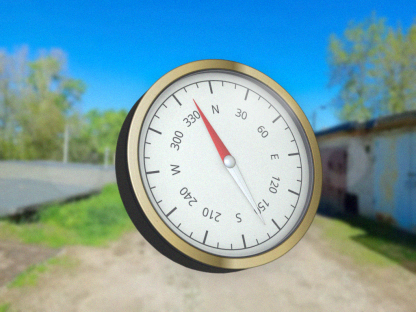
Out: 340; °
